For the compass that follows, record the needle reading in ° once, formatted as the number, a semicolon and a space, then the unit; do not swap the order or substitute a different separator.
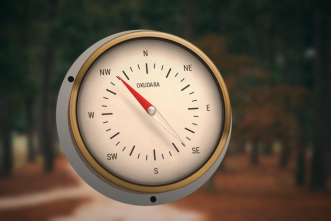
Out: 320; °
